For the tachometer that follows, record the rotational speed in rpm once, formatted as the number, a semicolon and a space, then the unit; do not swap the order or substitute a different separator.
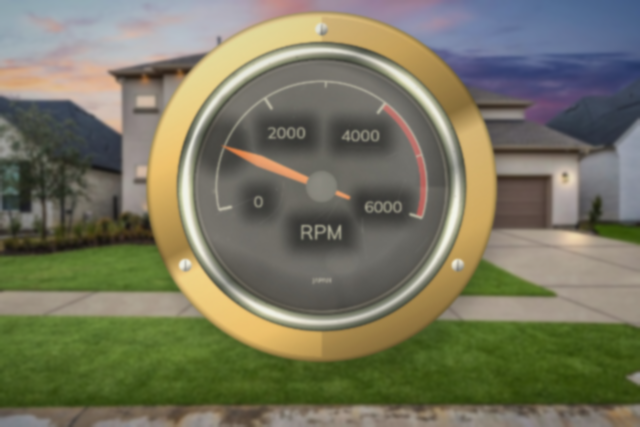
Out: 1000; rpm
